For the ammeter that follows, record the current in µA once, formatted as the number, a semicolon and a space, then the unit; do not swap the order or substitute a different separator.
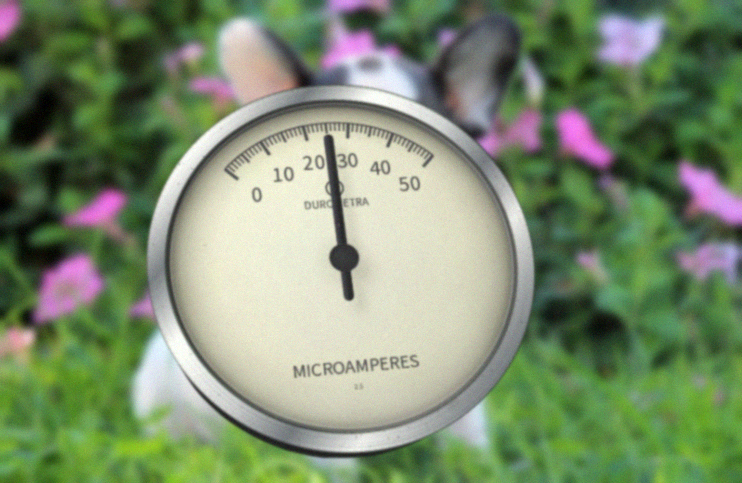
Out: 25; µA
